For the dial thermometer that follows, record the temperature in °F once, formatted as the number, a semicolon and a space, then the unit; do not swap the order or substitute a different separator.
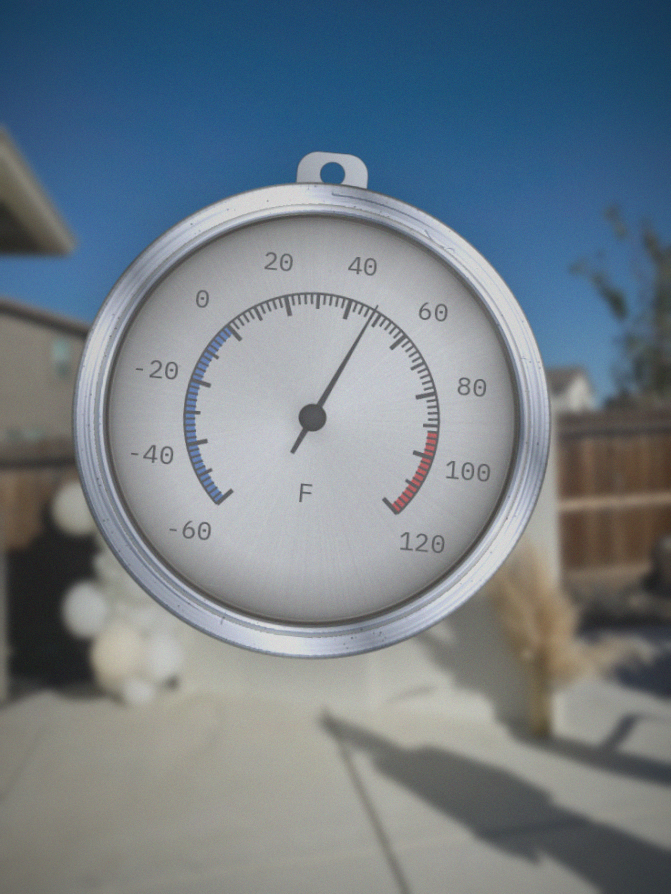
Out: 48; °F
